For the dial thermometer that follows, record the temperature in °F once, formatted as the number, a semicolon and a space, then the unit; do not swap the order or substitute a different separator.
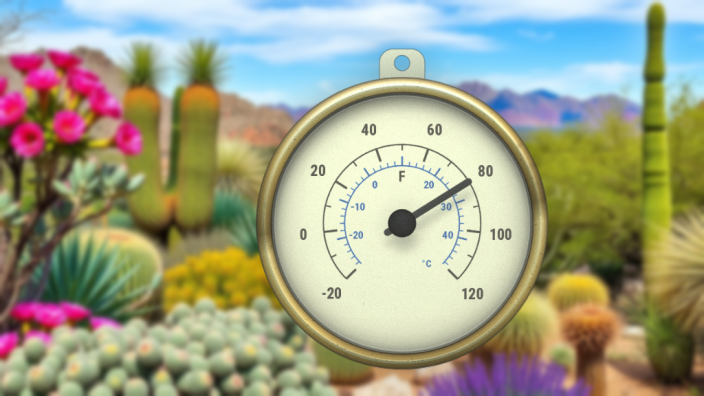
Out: 80; °F
